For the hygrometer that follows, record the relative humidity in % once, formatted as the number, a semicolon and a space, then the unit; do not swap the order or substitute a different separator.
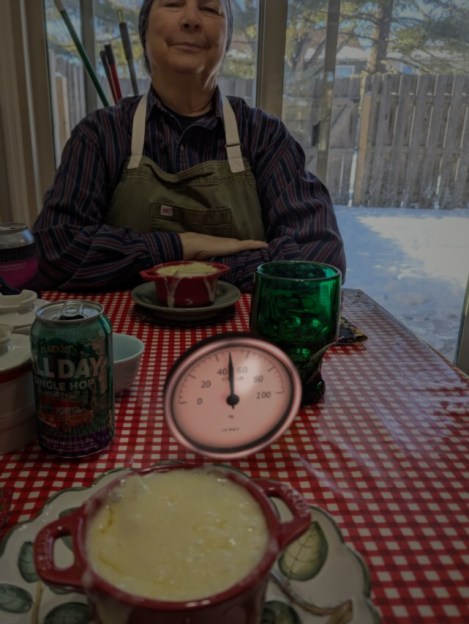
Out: 48; %
